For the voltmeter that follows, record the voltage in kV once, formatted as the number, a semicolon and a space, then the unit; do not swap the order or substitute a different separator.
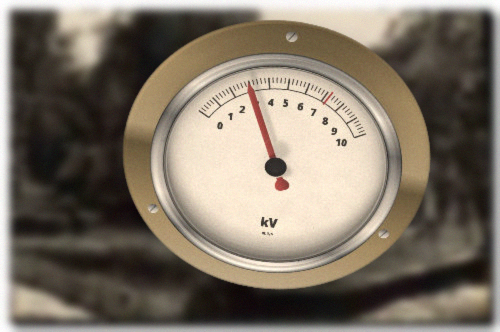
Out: 3; kV
